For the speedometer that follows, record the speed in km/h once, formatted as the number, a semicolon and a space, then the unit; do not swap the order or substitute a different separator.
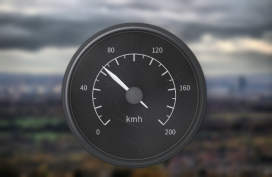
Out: 65; km/h
